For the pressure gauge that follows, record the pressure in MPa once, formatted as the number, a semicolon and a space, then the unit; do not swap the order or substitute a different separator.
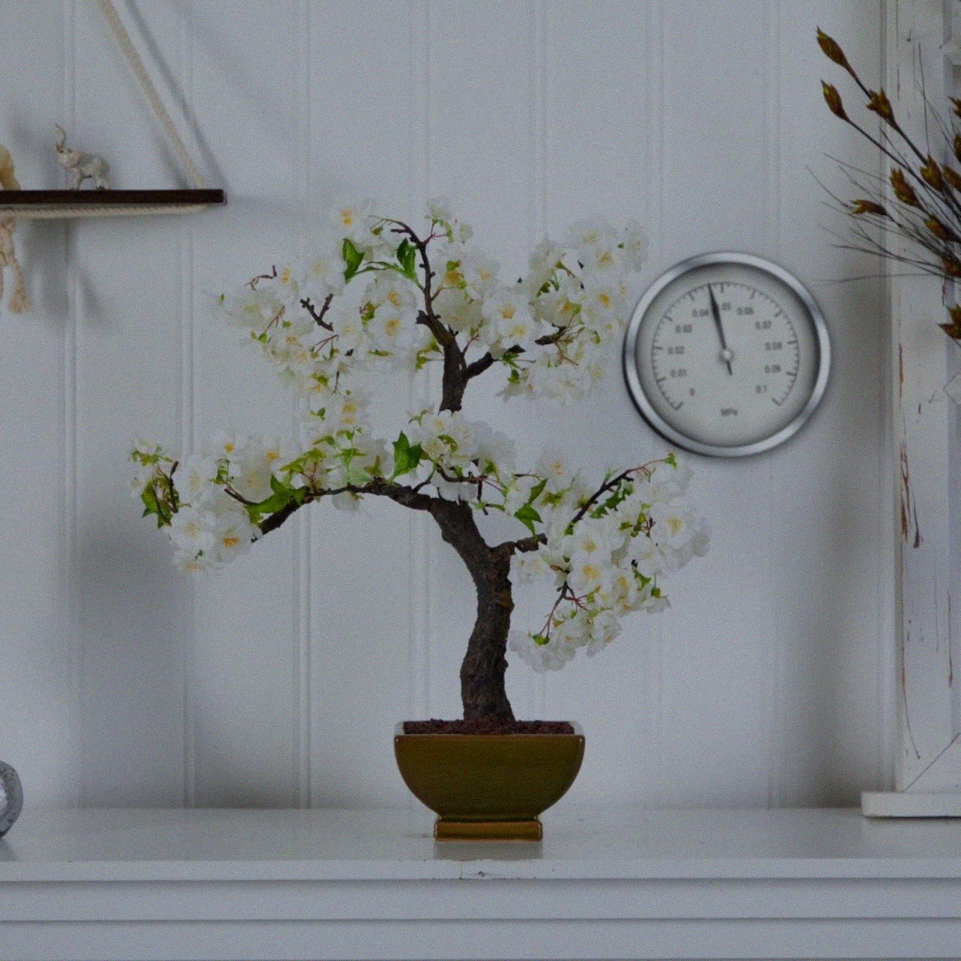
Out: 0.046; MPa
